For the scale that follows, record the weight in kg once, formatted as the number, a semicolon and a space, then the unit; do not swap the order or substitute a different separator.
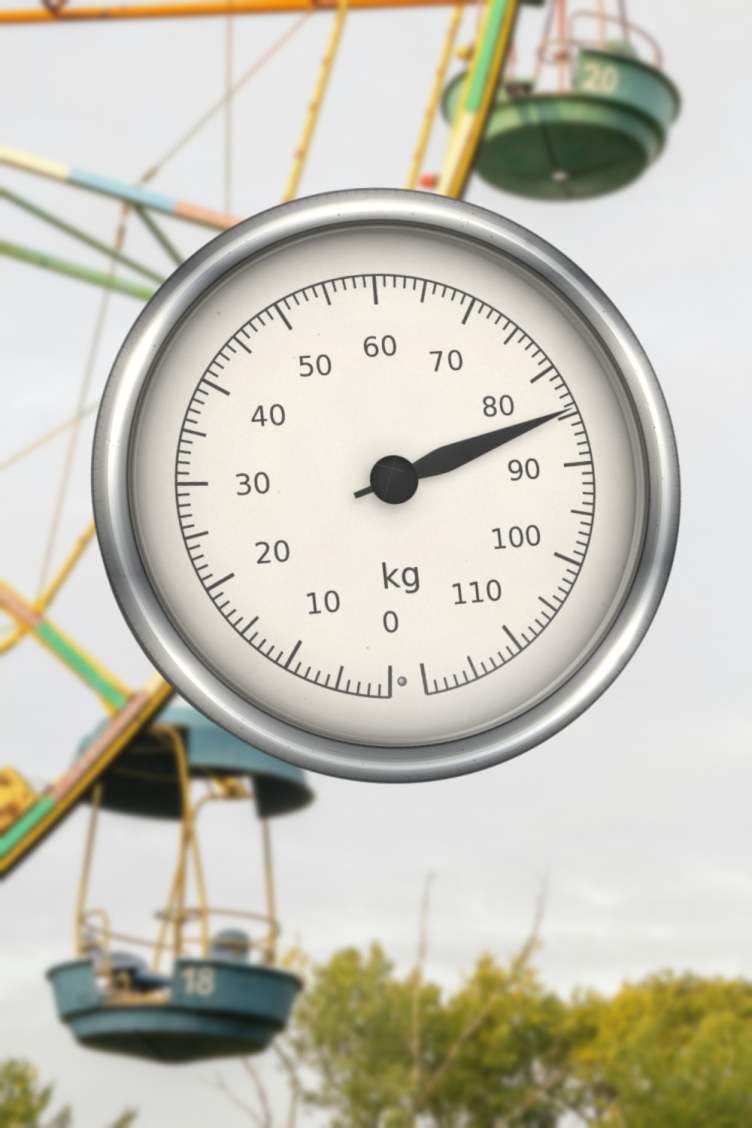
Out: 84.5; kg
